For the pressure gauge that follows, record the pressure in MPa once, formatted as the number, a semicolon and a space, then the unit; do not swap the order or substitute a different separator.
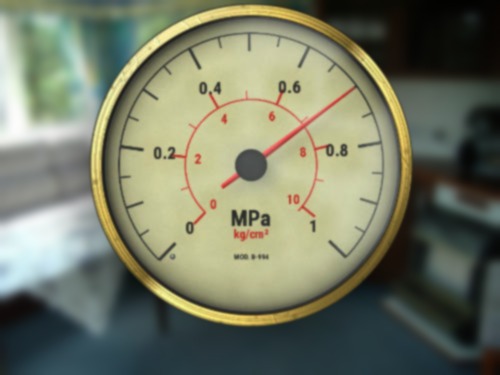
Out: 0.7; MPa
